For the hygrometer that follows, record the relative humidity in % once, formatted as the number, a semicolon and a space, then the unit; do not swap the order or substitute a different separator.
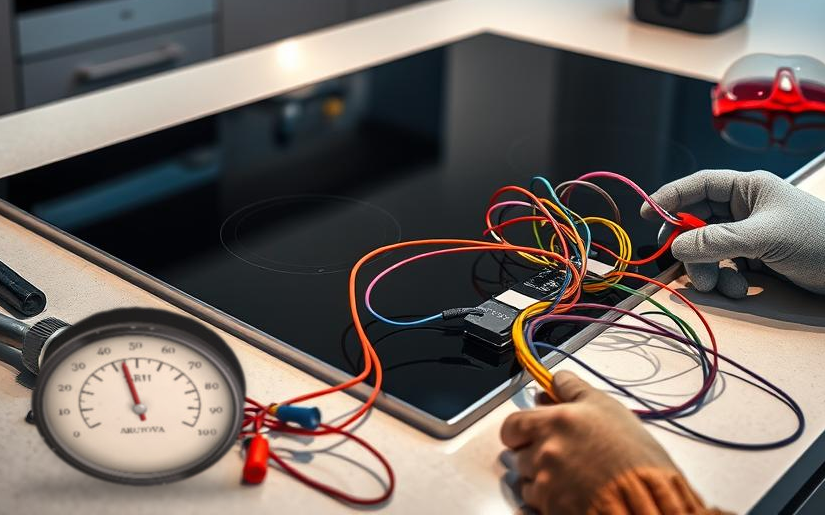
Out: 45; %
